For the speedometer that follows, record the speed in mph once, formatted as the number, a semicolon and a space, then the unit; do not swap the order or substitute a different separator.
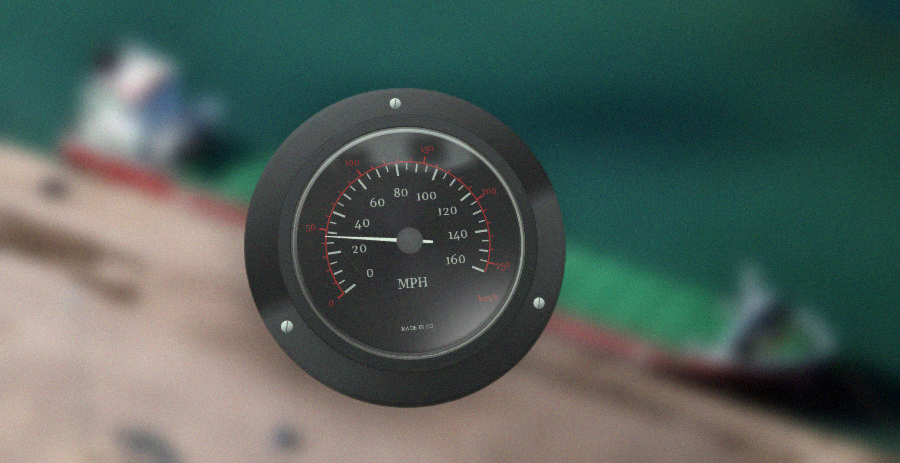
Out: 27.5; mph
